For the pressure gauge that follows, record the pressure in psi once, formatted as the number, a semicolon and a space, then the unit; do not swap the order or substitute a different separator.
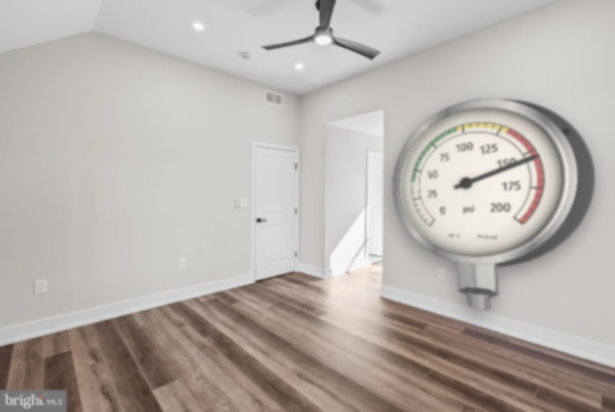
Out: 155; psi
